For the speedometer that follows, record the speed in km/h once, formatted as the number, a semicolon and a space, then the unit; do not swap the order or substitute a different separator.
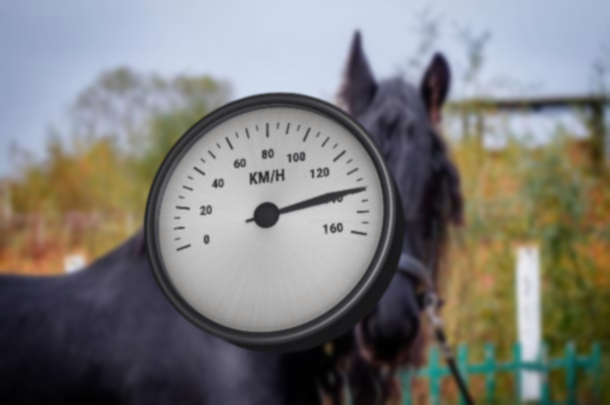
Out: 140; km/h
